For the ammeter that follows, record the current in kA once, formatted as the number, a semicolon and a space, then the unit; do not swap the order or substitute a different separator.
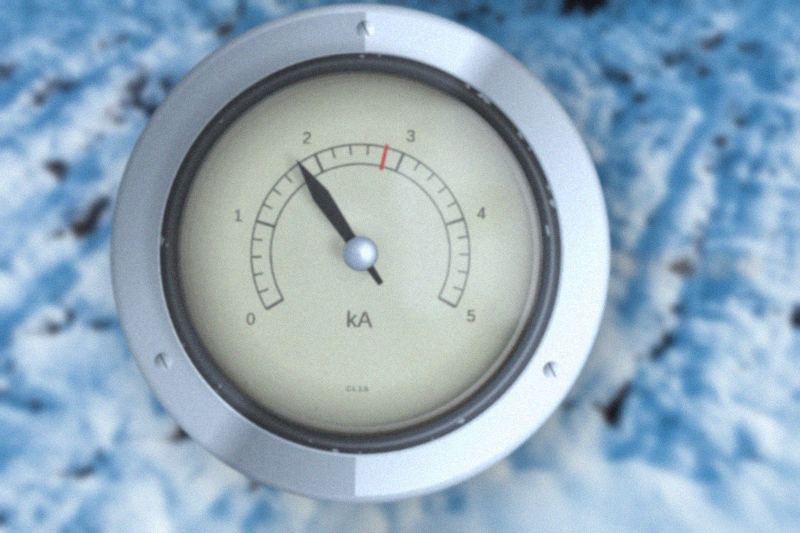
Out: 1.8; kA
